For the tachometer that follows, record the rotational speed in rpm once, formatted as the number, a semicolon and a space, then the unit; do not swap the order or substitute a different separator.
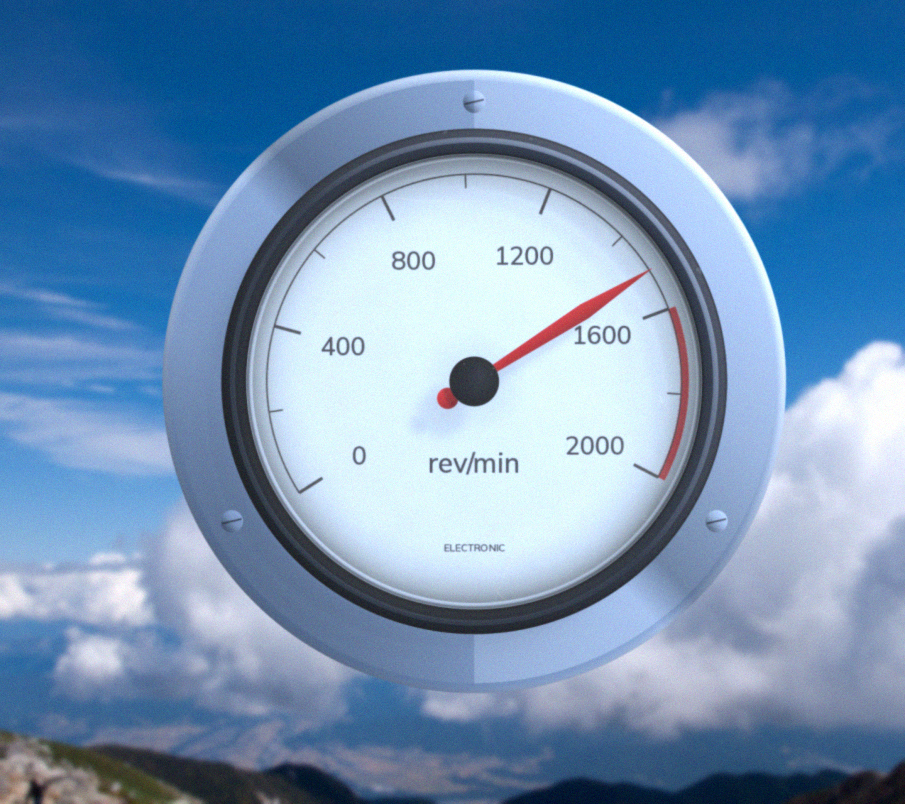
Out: 1500; rpm
